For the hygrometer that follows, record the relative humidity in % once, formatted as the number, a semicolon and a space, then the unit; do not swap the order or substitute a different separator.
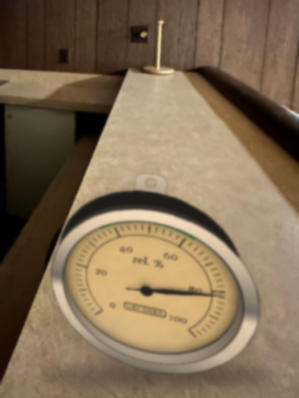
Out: 80; %
